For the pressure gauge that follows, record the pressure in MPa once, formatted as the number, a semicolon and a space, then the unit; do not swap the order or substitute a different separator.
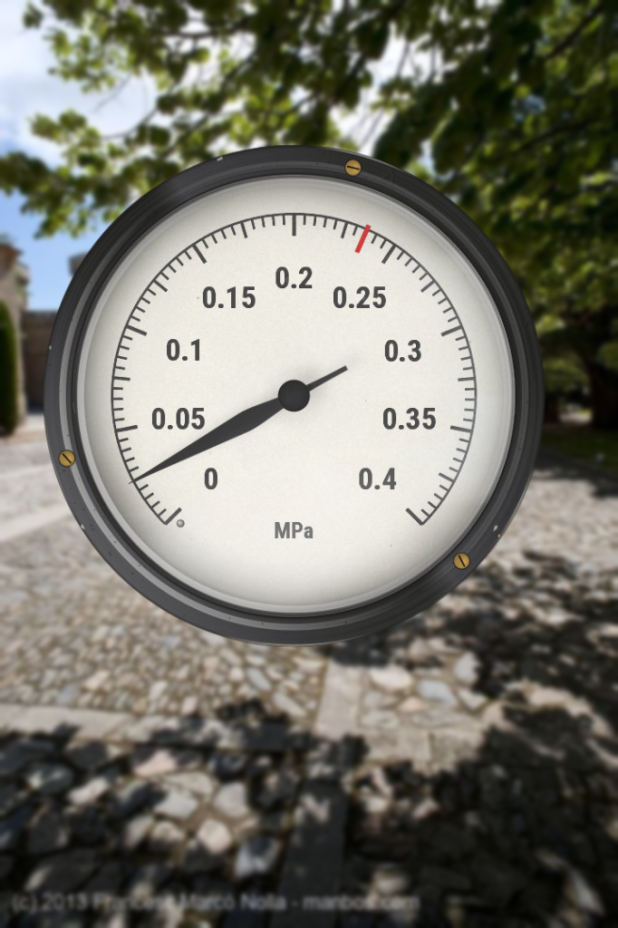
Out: 0.025; MPa
